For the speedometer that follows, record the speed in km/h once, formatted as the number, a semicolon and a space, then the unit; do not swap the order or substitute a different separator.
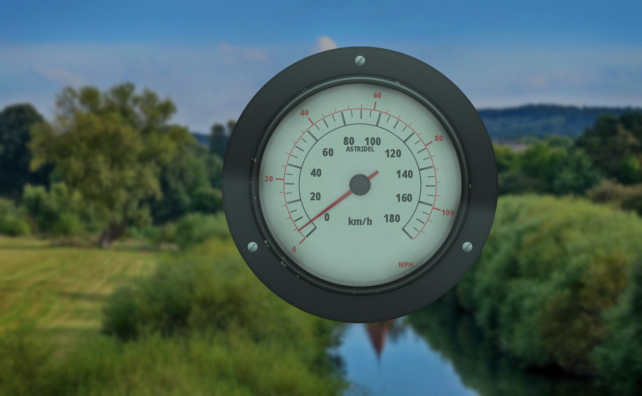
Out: 5; km/h
